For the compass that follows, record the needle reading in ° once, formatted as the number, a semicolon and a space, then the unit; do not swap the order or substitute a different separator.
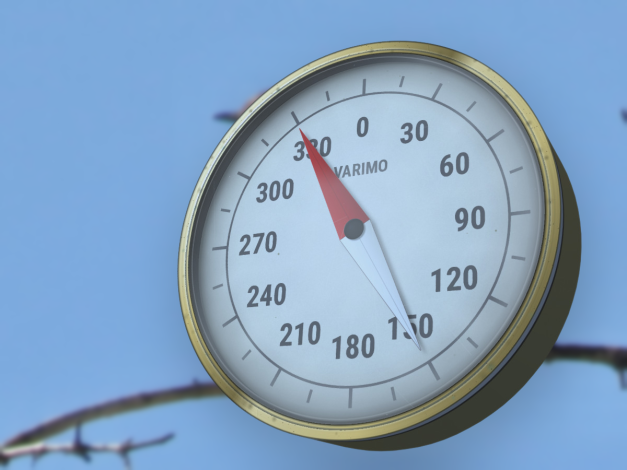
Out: 330; °
